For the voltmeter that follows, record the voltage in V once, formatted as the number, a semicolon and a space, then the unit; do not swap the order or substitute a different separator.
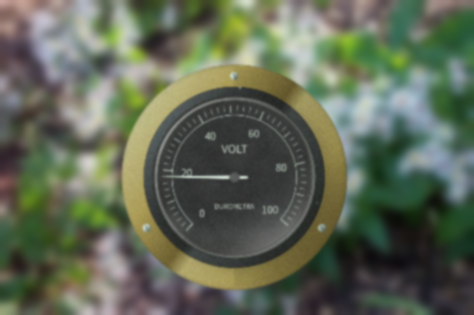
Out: 18; V
